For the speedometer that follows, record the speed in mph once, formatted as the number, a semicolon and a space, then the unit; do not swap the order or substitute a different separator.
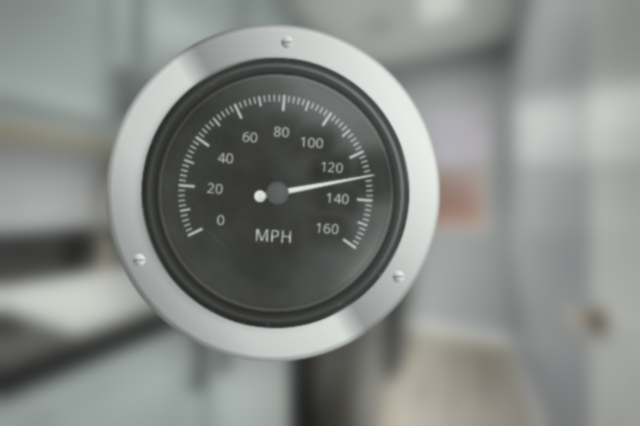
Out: 130; mph
